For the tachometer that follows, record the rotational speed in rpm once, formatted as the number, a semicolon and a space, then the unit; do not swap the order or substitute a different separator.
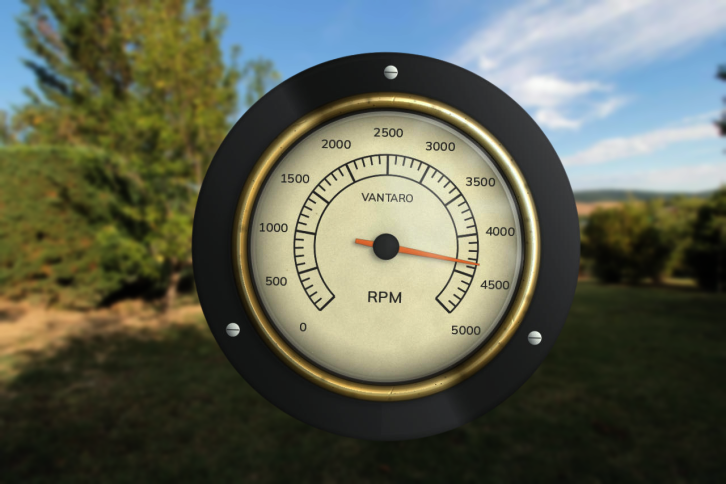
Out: 4350; rpm
